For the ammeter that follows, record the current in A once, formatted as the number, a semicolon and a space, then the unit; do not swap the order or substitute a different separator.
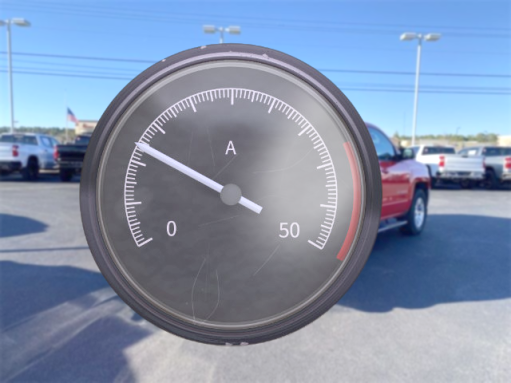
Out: 12; A
